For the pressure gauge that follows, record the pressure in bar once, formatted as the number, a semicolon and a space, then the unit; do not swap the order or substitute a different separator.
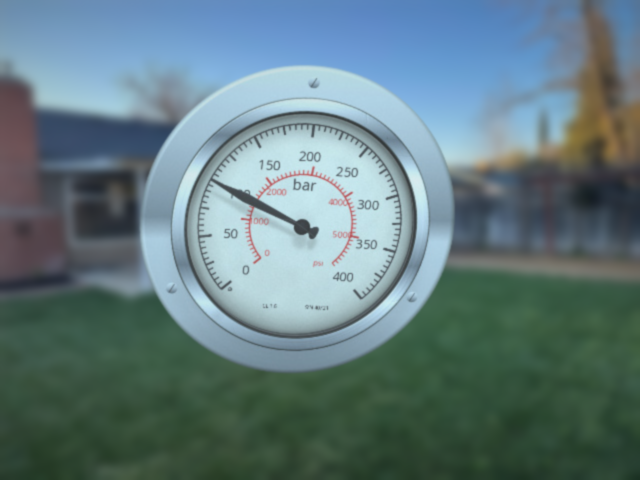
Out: 100; bar
